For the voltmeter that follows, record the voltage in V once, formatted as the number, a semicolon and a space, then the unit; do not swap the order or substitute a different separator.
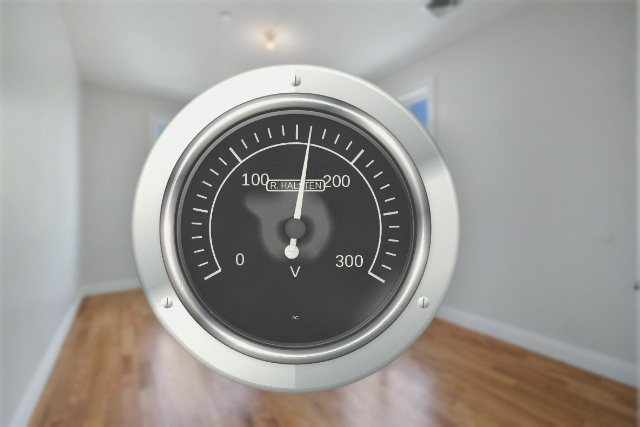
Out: 160; V
